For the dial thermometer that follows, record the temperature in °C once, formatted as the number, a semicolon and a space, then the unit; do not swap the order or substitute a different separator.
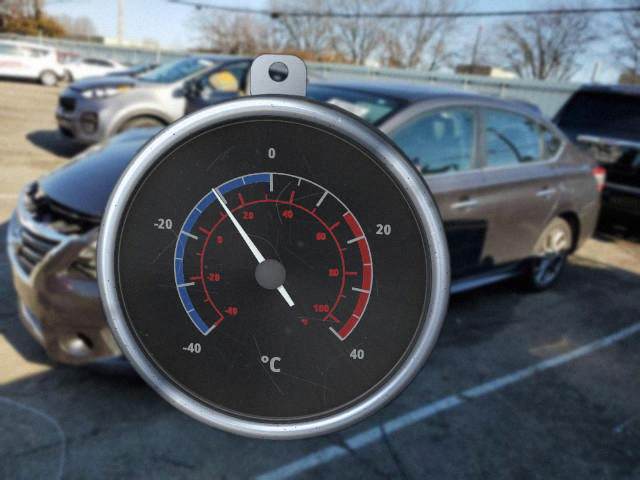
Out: -10; °C
